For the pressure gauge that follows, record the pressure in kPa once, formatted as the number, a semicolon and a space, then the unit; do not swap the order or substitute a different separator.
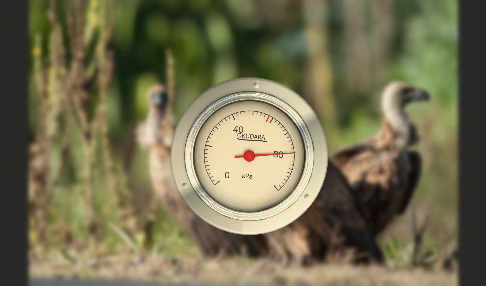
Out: 80; kPa
